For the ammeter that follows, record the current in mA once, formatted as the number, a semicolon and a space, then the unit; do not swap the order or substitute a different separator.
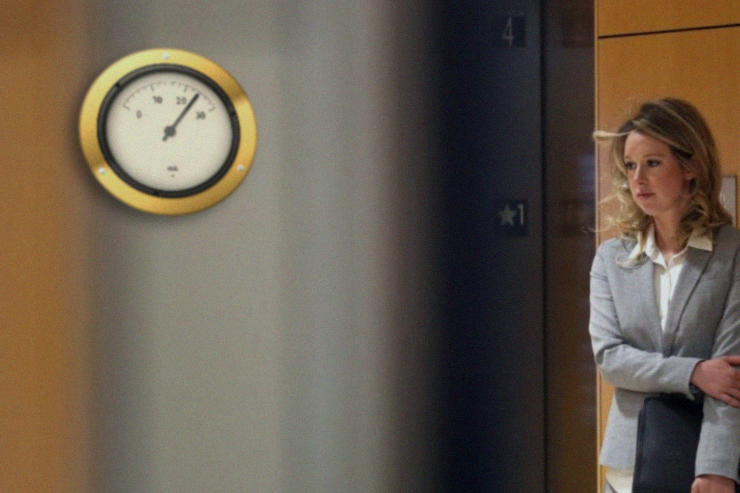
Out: 24; mA
